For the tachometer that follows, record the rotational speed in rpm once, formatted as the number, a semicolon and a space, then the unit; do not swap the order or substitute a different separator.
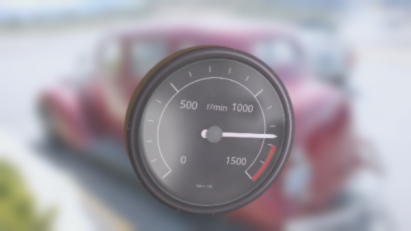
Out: 1250; rpm
